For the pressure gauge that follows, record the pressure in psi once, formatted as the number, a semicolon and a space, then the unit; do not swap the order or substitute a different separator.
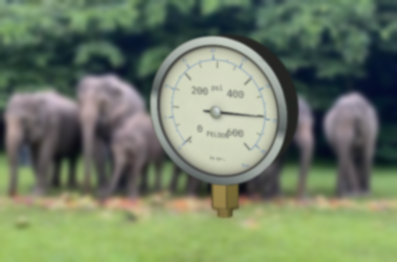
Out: 500; psi
